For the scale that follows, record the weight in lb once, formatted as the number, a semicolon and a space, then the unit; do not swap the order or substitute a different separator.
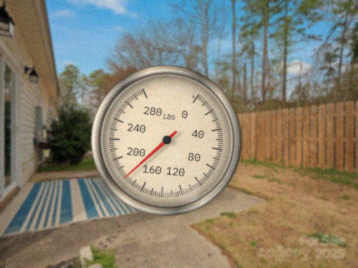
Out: 180; lb
